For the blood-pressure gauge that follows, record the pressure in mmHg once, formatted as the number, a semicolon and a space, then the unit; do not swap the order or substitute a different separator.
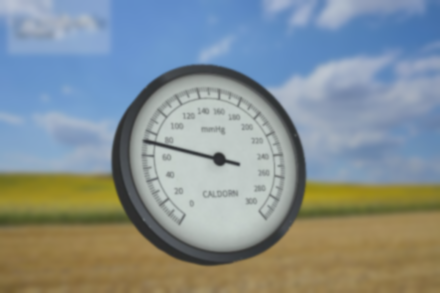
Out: 70; mmHg
